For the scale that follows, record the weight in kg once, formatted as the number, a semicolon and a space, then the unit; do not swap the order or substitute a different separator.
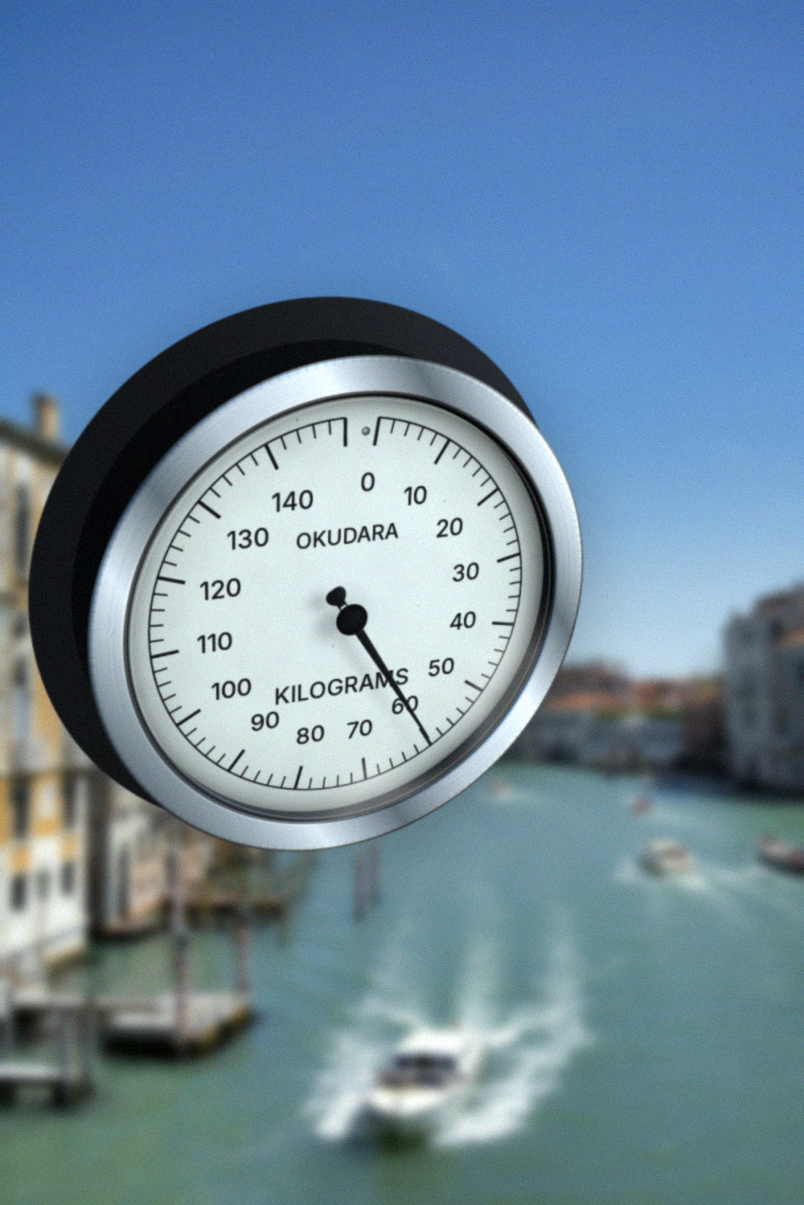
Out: 60; kg
